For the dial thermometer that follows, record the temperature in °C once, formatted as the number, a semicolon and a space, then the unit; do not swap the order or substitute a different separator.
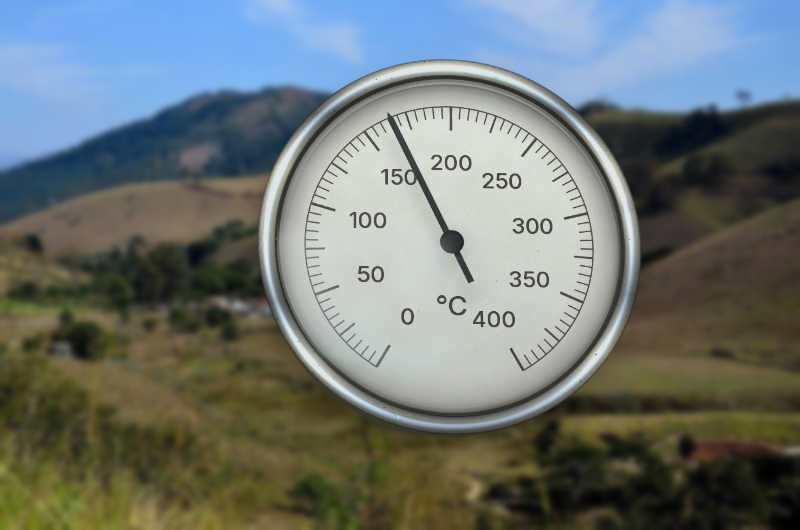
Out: 165; °C
